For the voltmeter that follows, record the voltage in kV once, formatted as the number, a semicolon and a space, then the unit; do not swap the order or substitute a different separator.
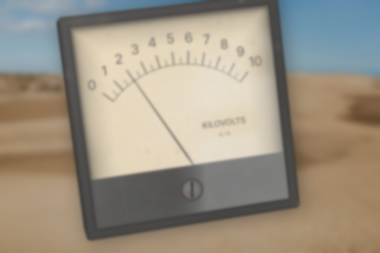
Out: 2; kV
